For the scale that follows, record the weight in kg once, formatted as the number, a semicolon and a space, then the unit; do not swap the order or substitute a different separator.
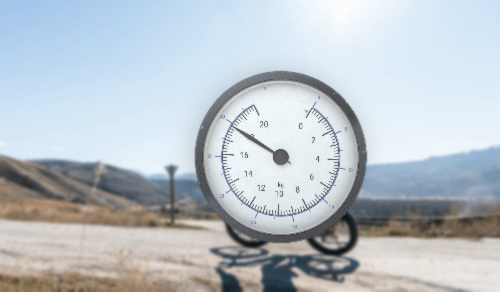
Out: 18; kg
